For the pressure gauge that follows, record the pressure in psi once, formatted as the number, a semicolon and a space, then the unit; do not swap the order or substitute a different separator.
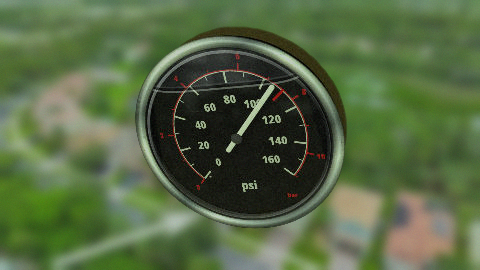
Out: 105; psi
